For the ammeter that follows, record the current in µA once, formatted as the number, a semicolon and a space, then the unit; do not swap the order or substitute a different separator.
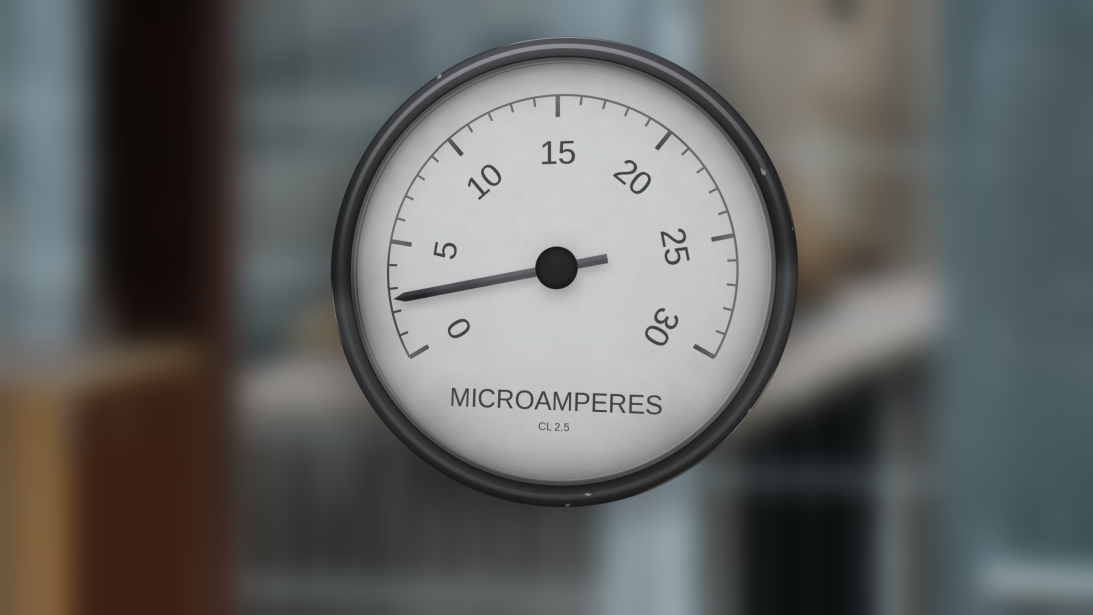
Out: 2.5; µA
